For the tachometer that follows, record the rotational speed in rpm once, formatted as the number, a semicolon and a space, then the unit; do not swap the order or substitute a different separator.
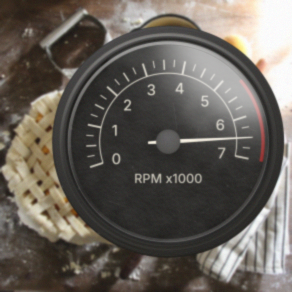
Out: 6500; rpm
